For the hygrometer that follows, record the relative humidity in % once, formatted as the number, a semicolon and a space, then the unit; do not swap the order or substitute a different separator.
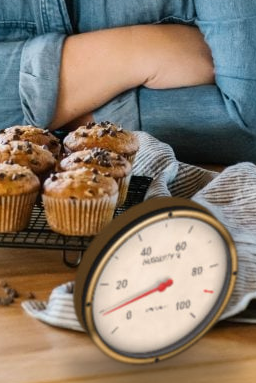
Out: 10; %
